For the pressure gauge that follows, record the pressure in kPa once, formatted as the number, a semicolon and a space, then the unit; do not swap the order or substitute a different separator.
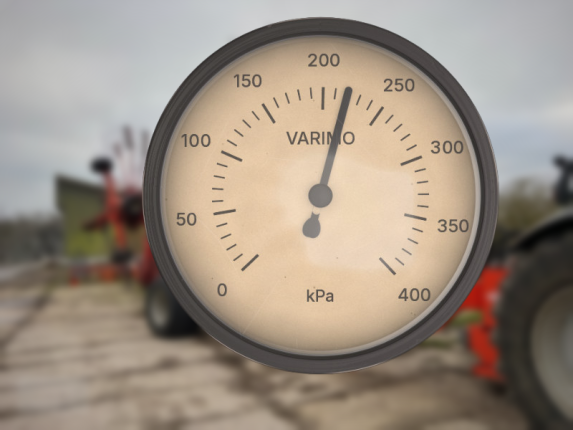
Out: 220; kPa
